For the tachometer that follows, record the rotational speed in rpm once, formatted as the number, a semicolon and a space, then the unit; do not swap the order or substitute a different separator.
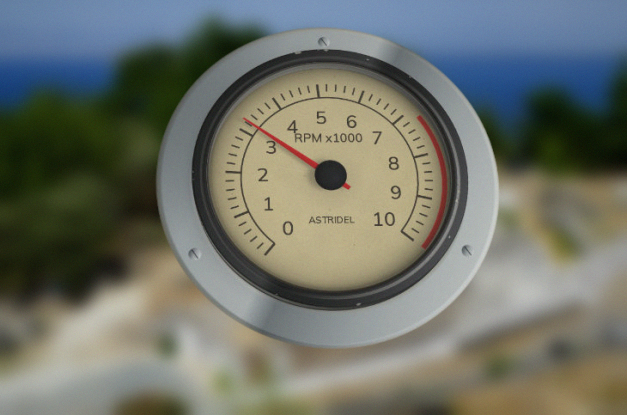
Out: 3200; rpm
